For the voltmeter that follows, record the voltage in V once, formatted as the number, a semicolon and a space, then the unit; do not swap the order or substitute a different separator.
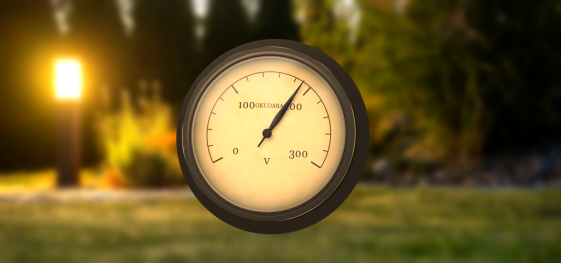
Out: 190; V
